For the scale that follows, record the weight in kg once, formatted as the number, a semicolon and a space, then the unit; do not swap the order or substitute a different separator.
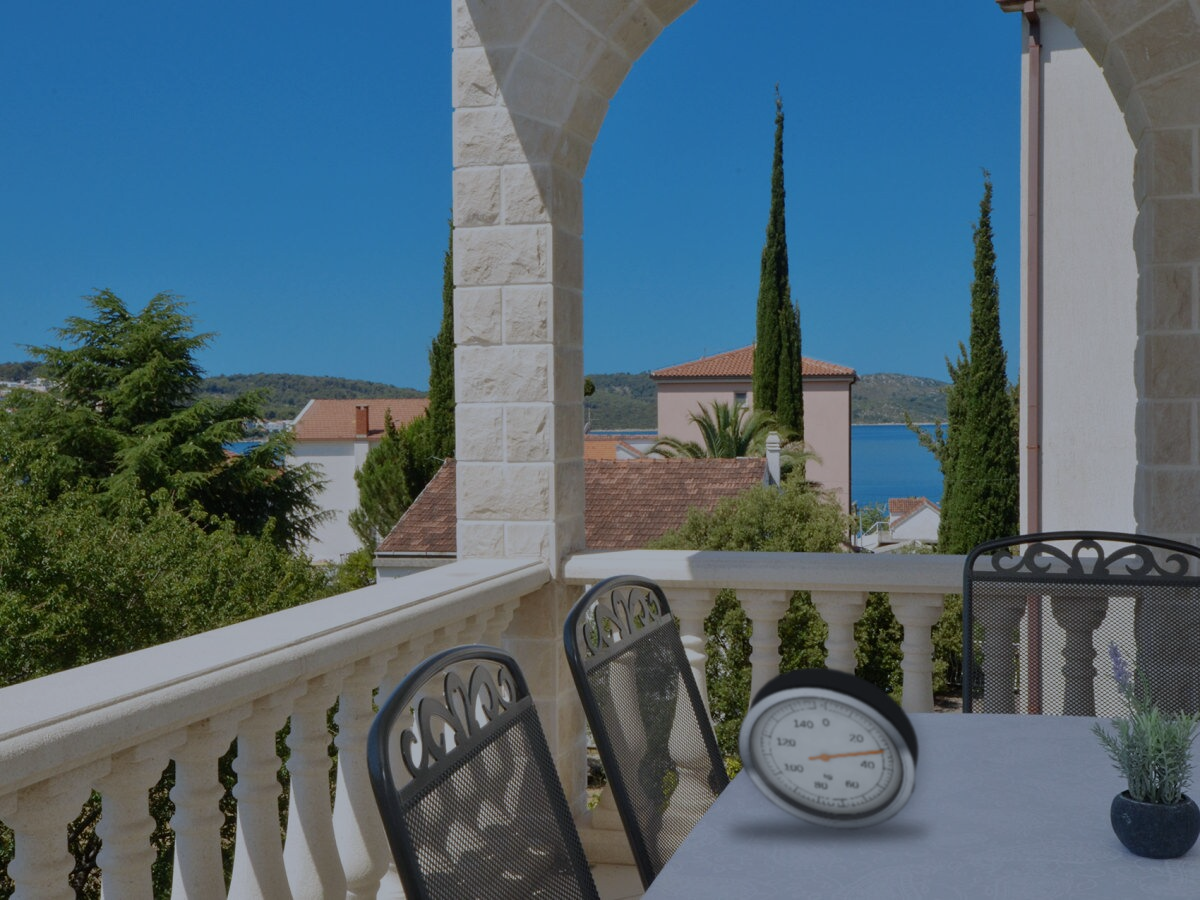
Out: 30; kg
